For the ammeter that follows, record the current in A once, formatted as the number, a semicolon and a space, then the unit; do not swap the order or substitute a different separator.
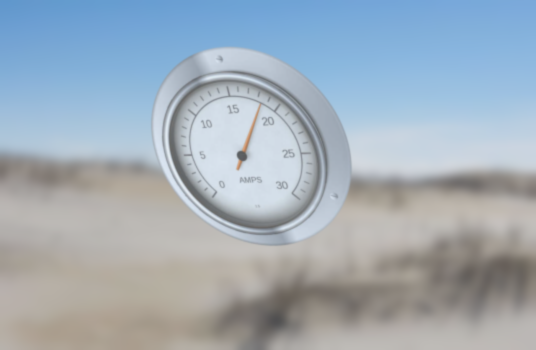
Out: 18.5; A
